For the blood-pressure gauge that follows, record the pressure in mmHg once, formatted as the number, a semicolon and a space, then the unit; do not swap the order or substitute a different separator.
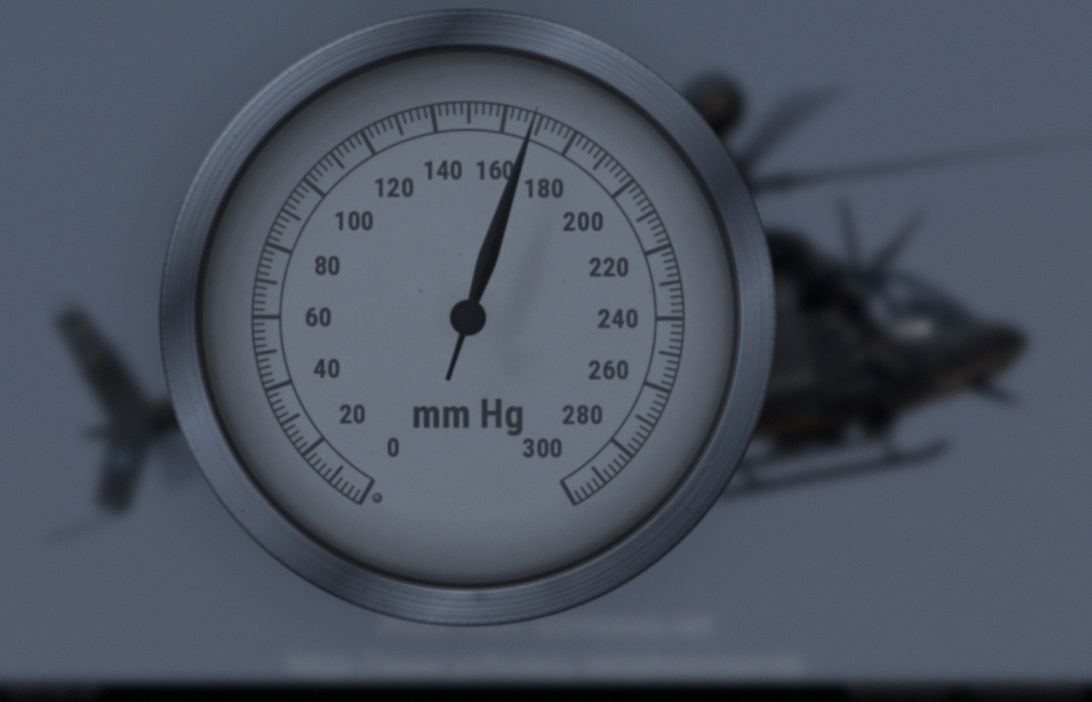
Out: 168; mmHg
